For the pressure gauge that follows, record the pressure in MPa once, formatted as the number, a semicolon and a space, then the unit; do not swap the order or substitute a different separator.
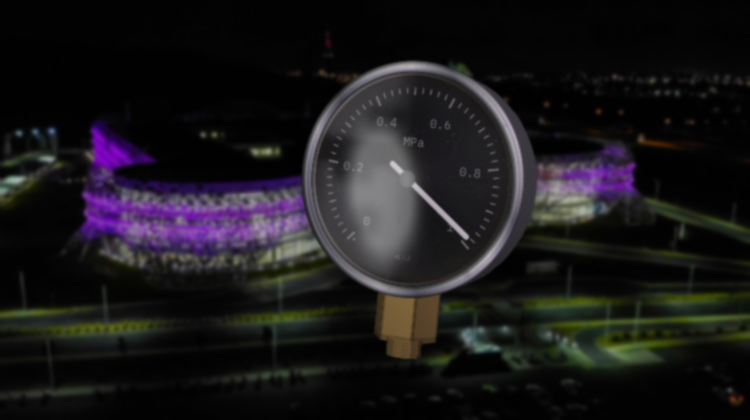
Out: 0.98; MPa
